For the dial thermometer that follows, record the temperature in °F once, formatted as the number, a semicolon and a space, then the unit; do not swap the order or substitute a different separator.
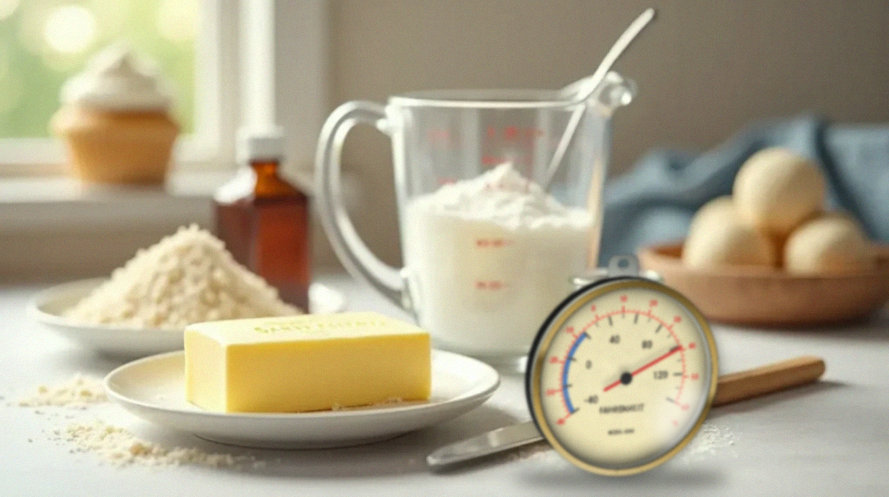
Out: 100; °F
